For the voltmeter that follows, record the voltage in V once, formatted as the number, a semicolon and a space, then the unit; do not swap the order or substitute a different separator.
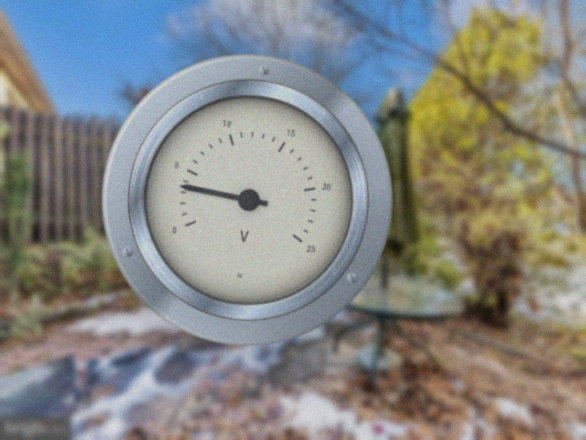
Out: 3.5; V
